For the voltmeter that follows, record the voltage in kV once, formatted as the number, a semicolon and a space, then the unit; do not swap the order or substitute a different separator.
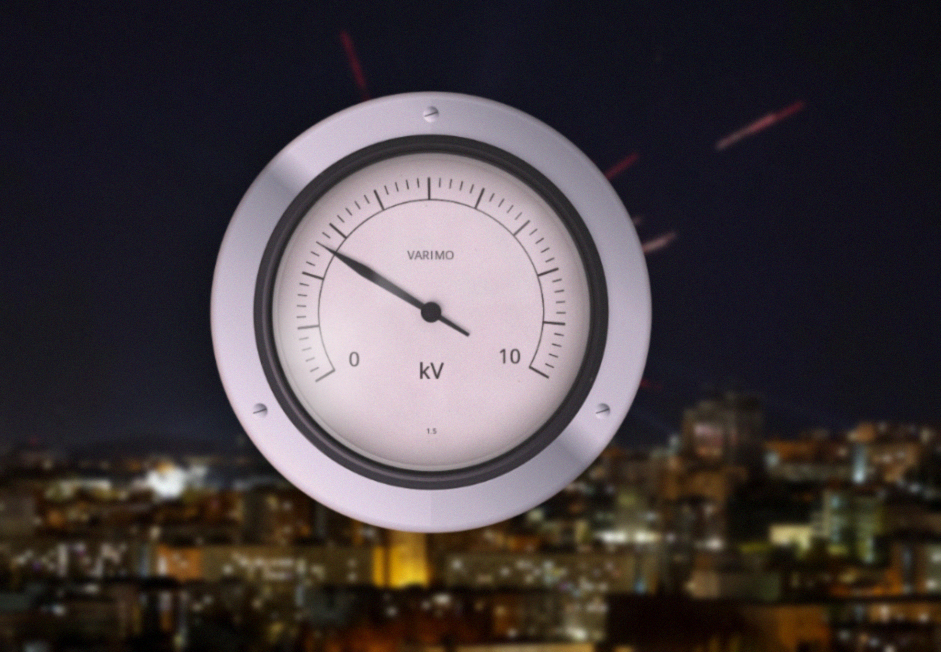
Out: 2.6; kV
